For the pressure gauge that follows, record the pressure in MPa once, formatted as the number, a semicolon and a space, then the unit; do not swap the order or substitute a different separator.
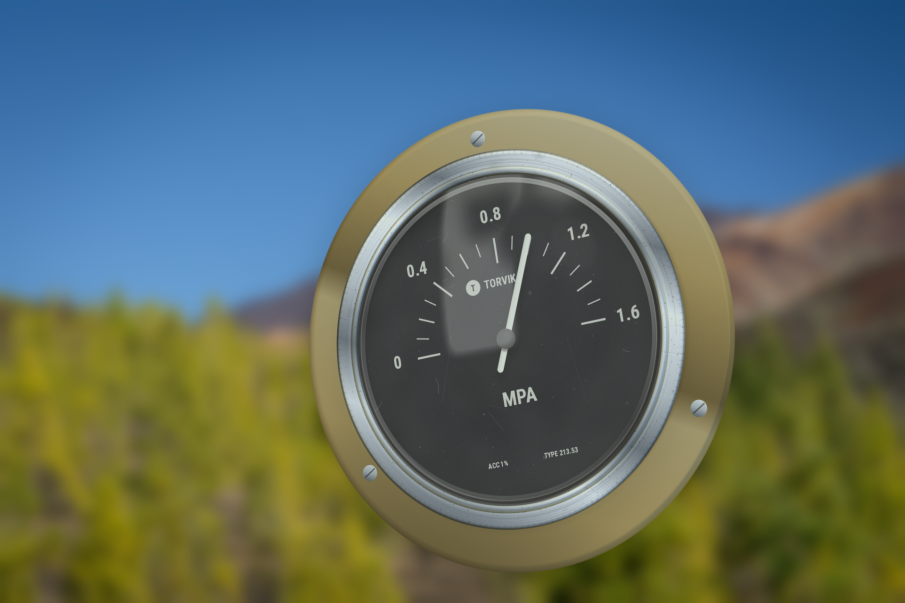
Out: 1; MPa
